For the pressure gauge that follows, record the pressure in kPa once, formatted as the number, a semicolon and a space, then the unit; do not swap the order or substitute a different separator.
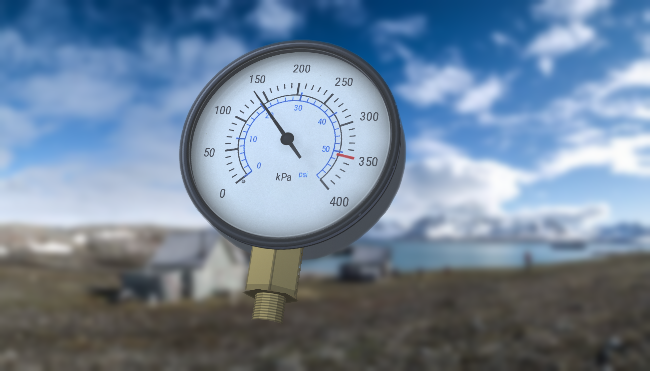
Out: 140; kPa
